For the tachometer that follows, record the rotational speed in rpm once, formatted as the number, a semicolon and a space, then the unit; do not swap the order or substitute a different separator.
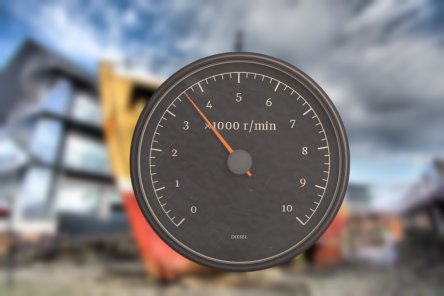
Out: 3600; rpm
